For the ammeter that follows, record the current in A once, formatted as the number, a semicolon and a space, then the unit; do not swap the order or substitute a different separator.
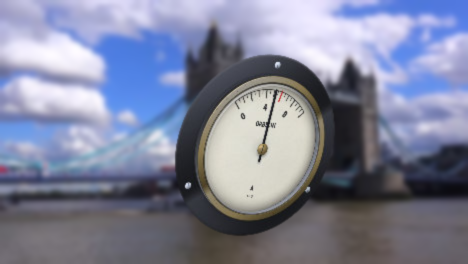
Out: 5; A
